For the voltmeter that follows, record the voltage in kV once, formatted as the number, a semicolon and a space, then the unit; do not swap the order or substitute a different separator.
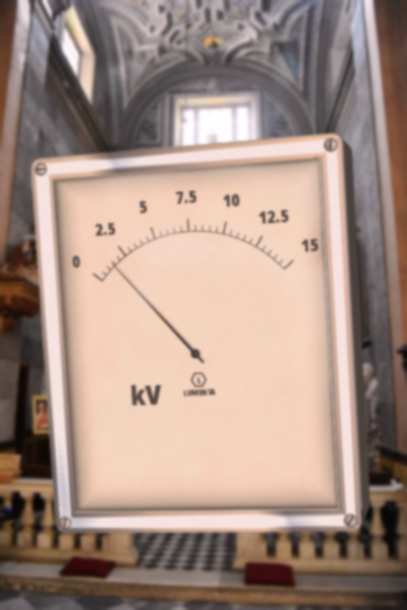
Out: 1.5; kV
